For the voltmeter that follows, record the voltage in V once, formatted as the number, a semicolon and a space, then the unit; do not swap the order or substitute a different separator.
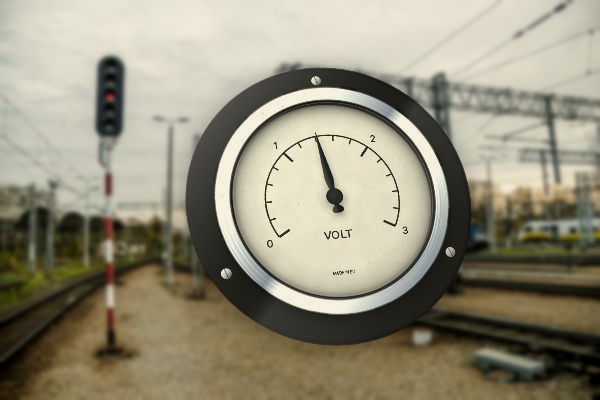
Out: 1.4; V
